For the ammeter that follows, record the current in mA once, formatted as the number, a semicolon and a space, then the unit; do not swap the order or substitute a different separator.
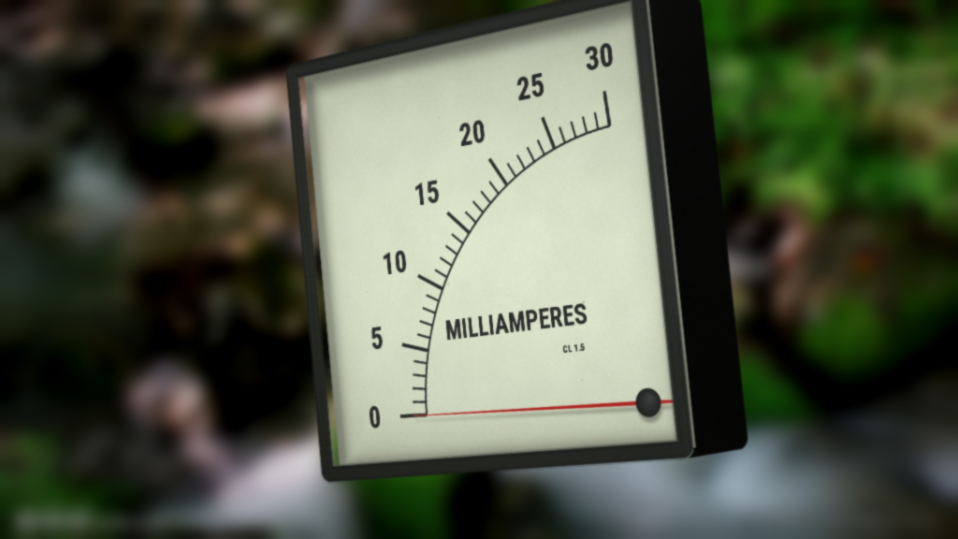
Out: 0; mA
